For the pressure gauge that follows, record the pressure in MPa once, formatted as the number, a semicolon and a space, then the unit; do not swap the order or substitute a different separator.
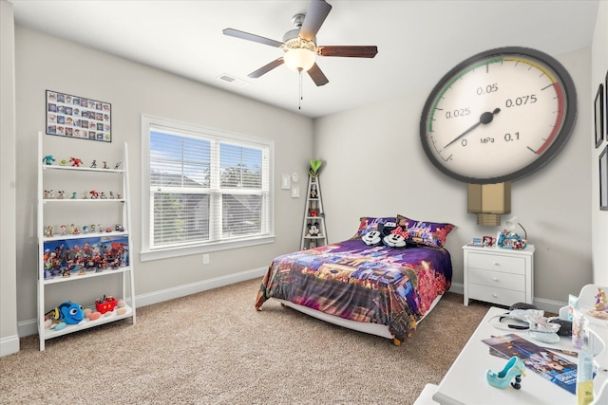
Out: 0.005; MPa
